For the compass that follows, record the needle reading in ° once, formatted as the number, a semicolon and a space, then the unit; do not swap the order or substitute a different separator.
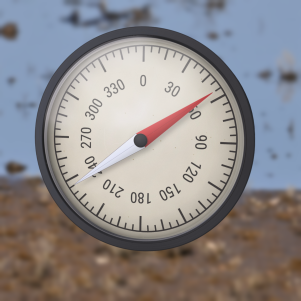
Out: 55; °
